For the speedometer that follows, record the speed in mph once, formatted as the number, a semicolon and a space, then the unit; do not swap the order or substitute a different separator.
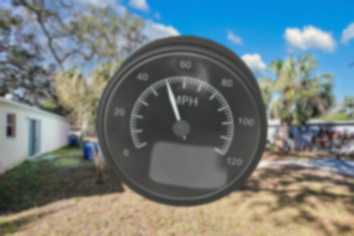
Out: 50; mph
